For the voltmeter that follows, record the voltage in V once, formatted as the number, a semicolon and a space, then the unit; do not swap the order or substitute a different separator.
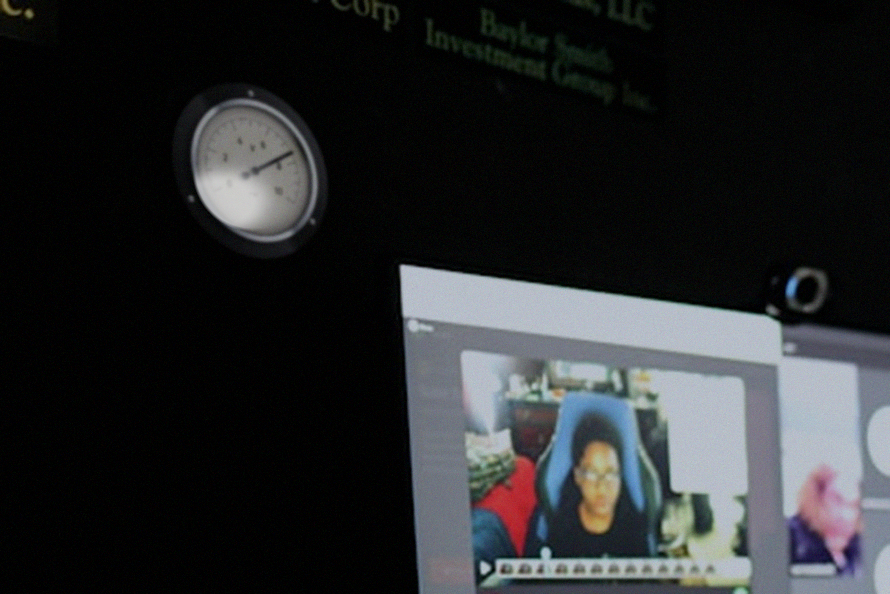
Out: 7.5; V
